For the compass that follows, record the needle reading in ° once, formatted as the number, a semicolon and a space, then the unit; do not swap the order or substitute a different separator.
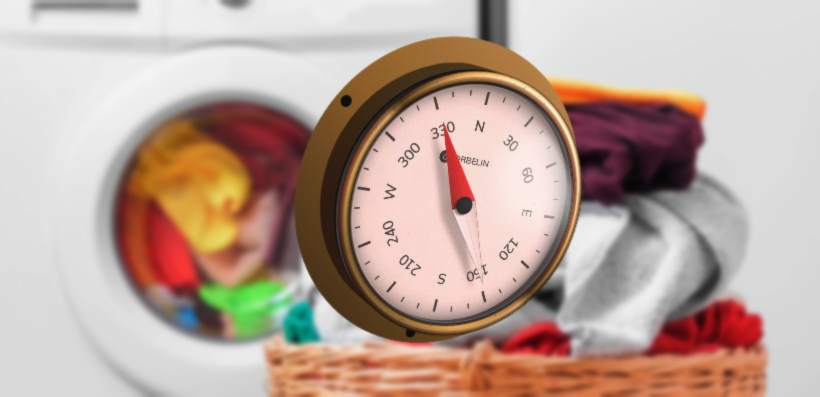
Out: 330; °
